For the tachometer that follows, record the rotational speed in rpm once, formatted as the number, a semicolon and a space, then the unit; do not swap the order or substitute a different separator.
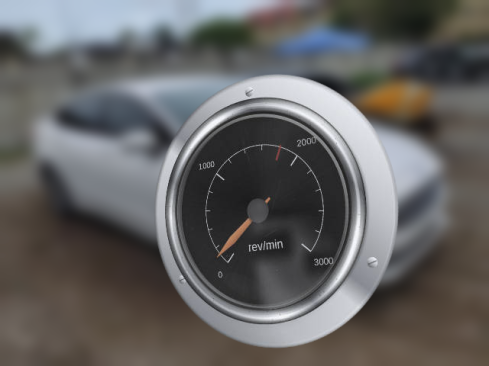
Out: 100; rpm
